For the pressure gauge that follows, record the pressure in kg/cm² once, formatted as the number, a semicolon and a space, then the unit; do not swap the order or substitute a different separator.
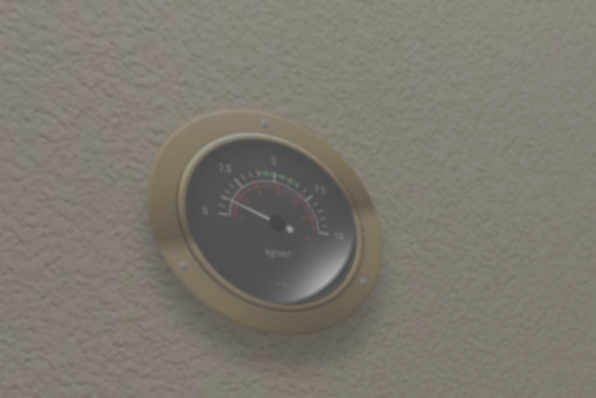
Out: 1; kg/cm²
